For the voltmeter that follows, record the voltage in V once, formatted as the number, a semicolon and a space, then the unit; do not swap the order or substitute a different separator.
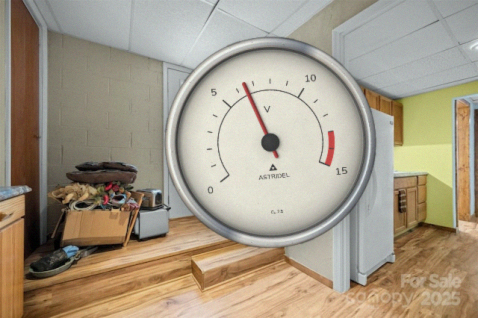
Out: 6.5; V
